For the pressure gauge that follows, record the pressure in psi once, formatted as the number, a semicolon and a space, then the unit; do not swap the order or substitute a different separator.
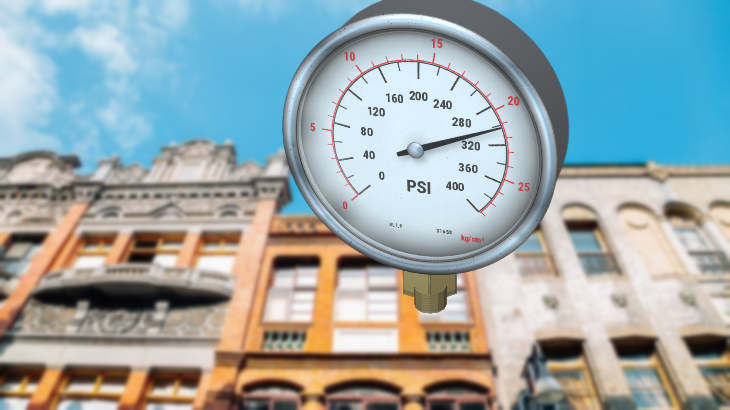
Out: 300; psi
